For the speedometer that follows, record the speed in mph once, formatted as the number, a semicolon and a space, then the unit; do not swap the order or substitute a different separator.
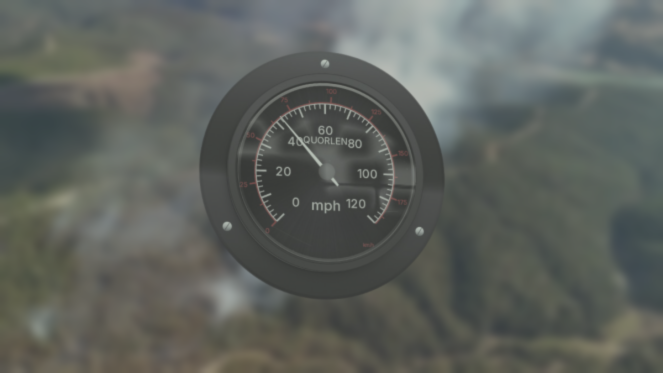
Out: 42; mph
